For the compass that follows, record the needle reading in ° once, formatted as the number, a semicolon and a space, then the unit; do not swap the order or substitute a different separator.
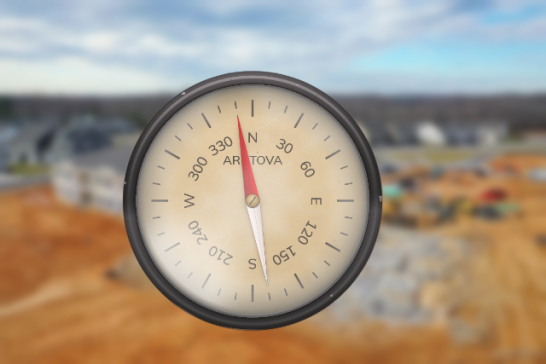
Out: 350; °
